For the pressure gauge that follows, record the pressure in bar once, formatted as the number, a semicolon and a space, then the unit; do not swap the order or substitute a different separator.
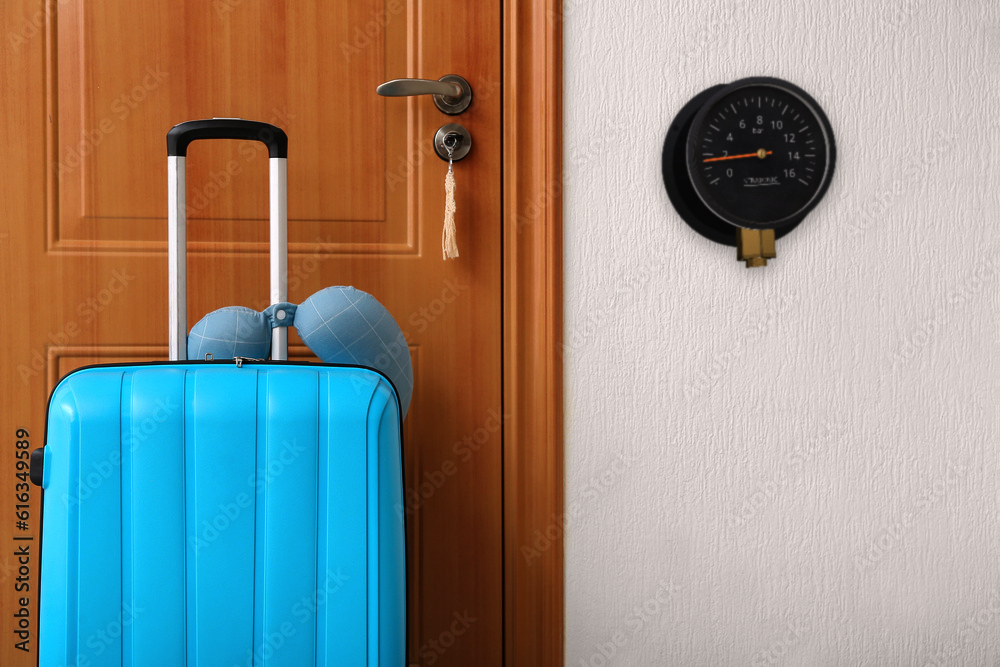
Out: 1.5; bar
